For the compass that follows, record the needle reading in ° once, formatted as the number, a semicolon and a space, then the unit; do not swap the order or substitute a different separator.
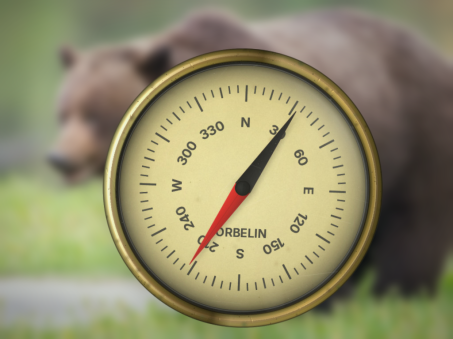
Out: 212.5; °
